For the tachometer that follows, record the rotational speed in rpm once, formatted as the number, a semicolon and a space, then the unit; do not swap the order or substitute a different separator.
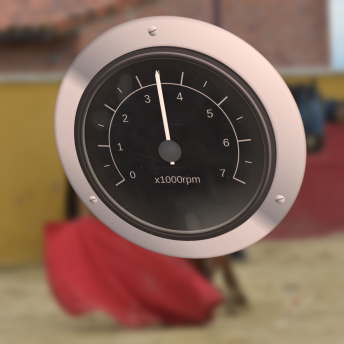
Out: 3500; rpm
